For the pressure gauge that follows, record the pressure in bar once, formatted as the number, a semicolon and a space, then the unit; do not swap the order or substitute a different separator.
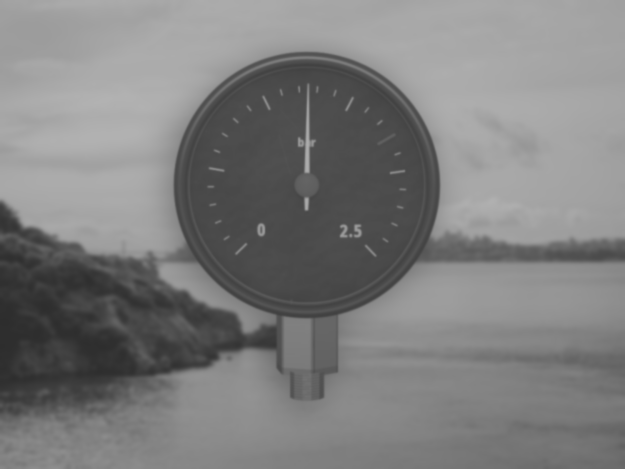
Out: 1.25; bar
